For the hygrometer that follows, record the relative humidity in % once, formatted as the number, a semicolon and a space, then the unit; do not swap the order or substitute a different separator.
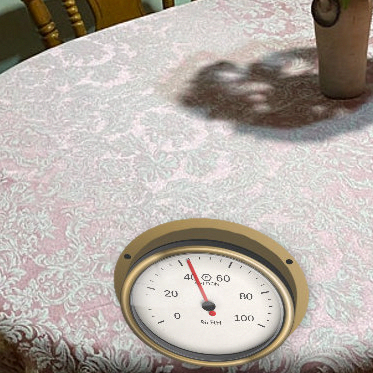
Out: 44; %
